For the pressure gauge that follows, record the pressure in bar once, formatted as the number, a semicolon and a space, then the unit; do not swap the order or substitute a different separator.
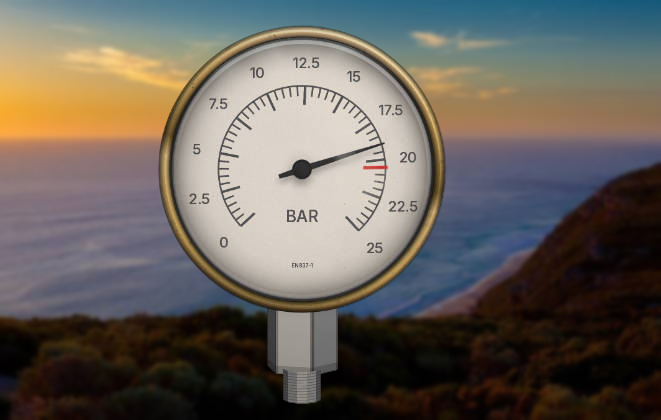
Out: 19; bar
